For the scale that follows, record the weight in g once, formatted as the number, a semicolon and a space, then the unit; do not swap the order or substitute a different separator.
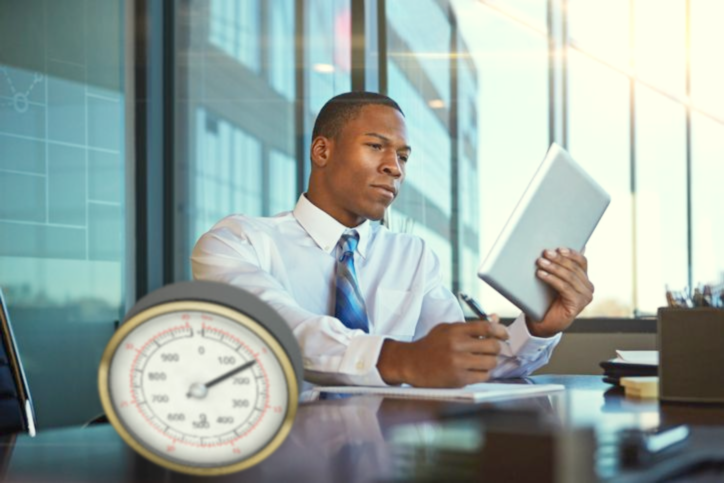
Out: 150; g
